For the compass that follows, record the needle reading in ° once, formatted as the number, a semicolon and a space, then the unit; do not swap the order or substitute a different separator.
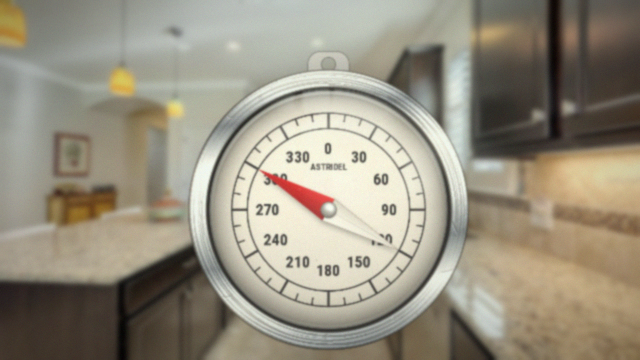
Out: 300; °
